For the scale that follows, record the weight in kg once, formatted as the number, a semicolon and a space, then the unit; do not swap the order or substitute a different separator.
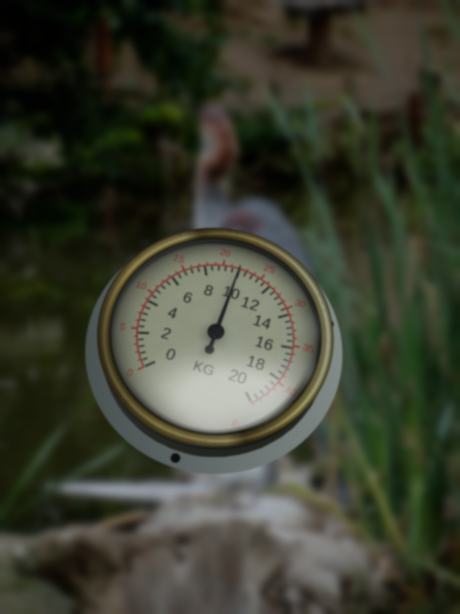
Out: 10; kg
